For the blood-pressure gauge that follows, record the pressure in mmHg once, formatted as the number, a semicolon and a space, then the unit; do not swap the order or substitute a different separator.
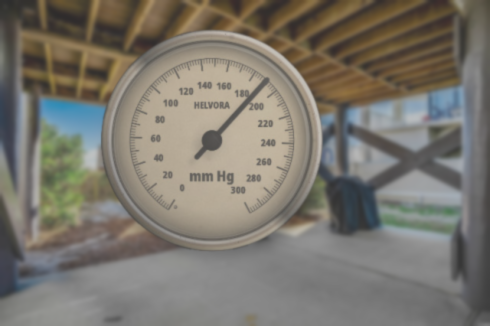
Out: 190; mmHg
